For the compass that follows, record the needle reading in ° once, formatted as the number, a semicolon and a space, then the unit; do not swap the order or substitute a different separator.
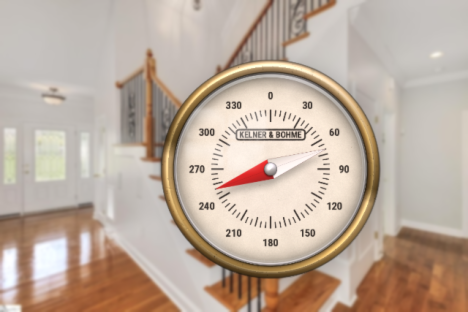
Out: 250; °
